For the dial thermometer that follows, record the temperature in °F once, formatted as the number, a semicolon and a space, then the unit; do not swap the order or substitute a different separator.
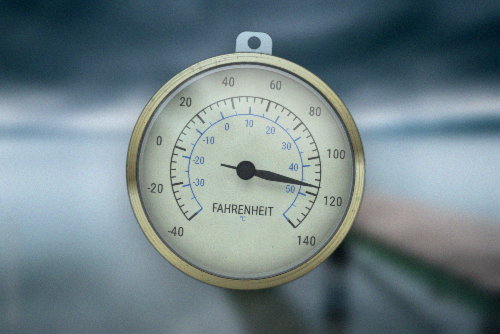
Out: 116; °F
